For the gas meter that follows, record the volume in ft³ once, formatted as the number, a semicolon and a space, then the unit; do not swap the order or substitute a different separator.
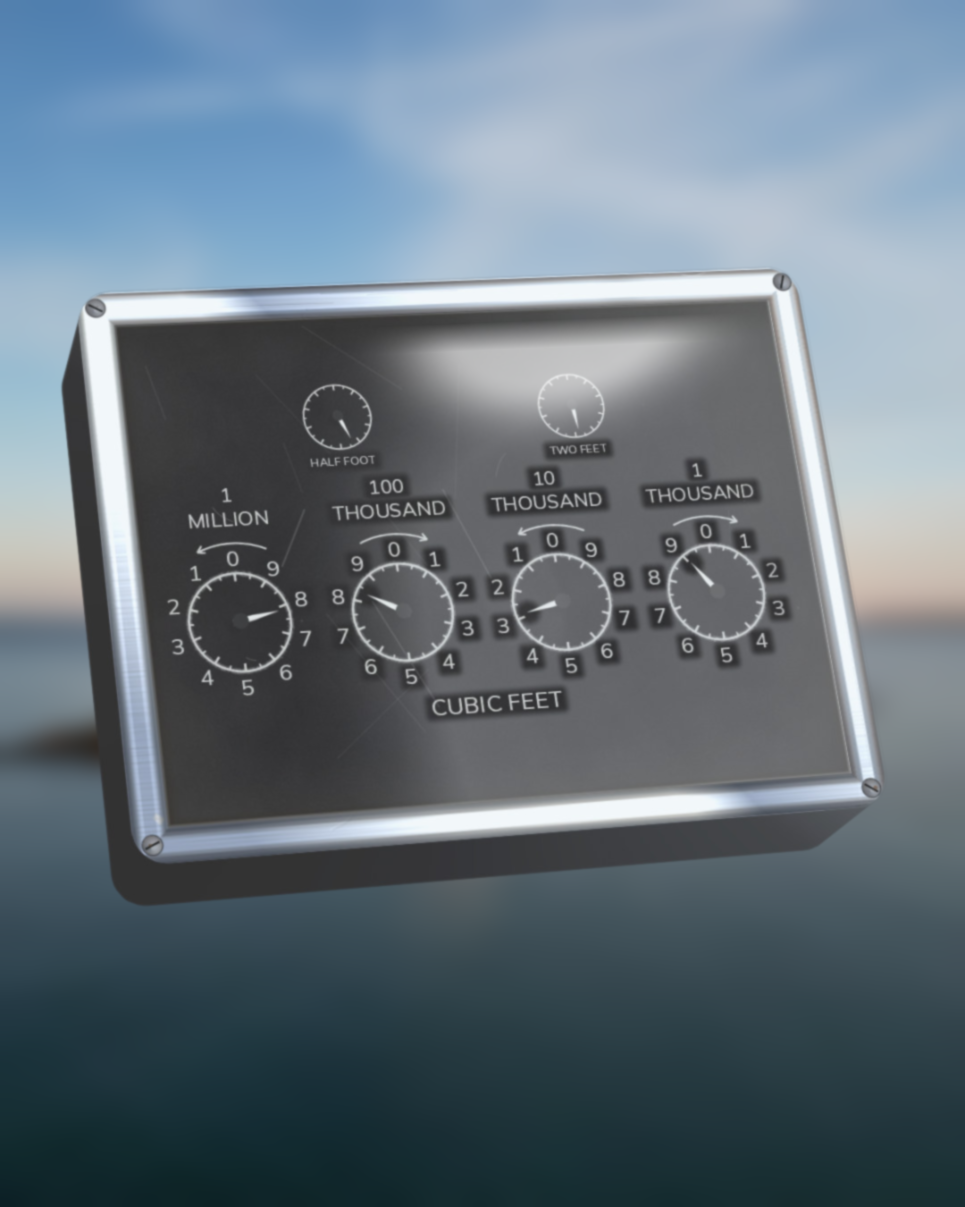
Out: 782900; ft³
